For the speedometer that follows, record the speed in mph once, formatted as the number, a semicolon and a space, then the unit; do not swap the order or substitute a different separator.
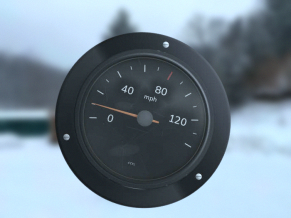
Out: 10; mph
